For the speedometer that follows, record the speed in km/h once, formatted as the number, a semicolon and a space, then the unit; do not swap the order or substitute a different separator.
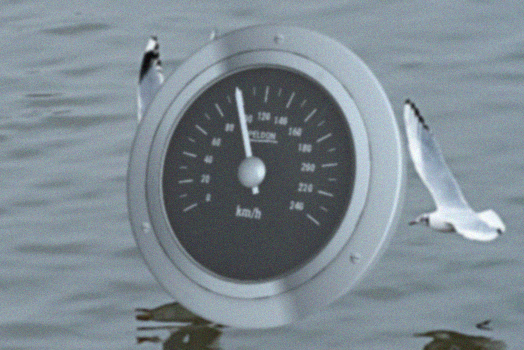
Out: 100; km/h
